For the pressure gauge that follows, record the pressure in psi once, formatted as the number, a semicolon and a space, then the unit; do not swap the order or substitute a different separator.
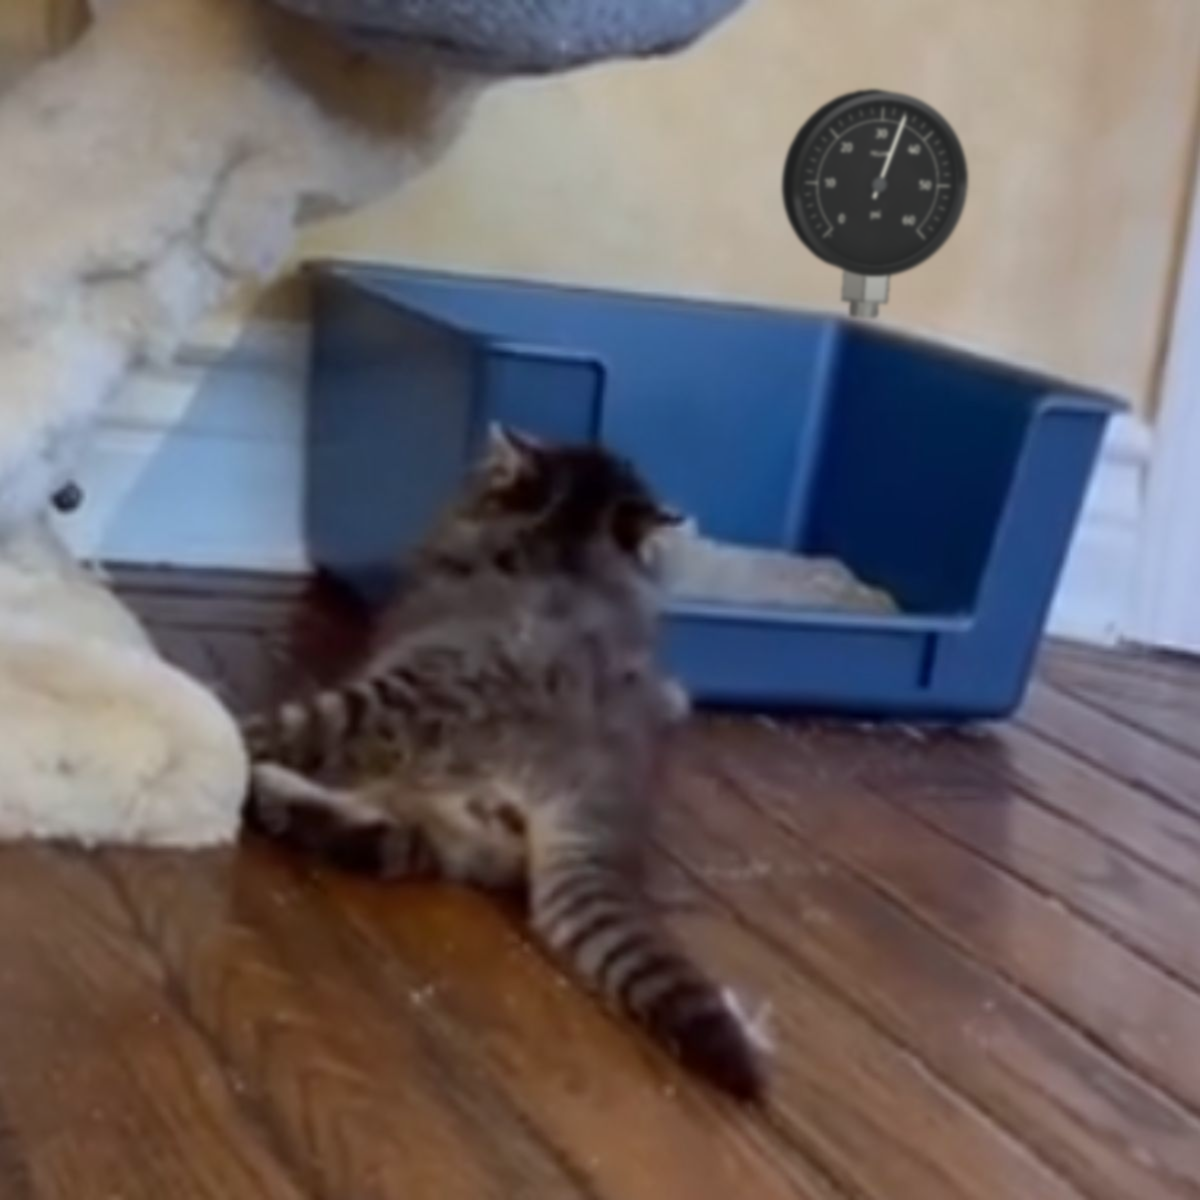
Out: 34; psi
